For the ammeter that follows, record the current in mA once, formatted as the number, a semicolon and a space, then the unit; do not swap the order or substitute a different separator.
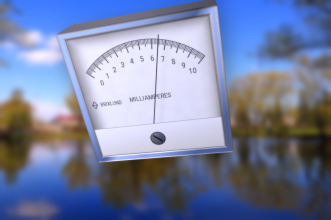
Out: 6.5; mA
